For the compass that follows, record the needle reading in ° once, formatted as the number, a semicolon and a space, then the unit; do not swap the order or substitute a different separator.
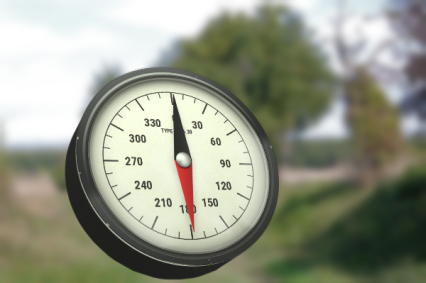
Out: 180; °
